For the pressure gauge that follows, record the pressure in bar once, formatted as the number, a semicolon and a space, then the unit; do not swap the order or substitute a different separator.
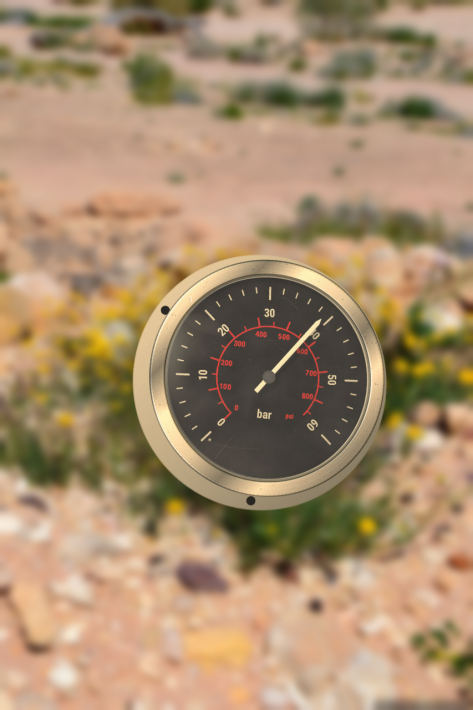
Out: 39; bar
